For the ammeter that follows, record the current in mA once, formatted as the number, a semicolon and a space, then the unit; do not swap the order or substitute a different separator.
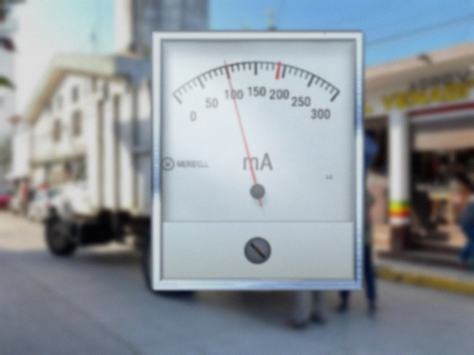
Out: 100; mA
